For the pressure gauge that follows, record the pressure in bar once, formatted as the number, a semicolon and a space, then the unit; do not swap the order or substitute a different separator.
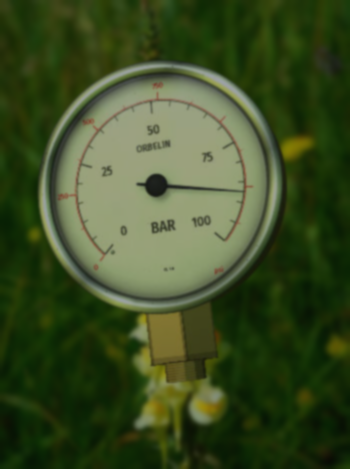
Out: 87.5; bar
